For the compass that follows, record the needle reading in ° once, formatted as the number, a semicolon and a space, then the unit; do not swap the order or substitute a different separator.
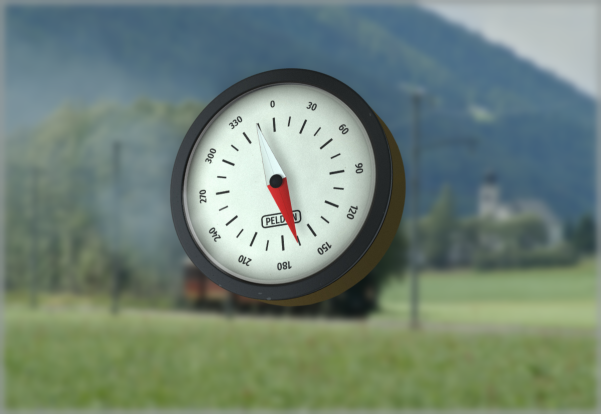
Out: 165; °
